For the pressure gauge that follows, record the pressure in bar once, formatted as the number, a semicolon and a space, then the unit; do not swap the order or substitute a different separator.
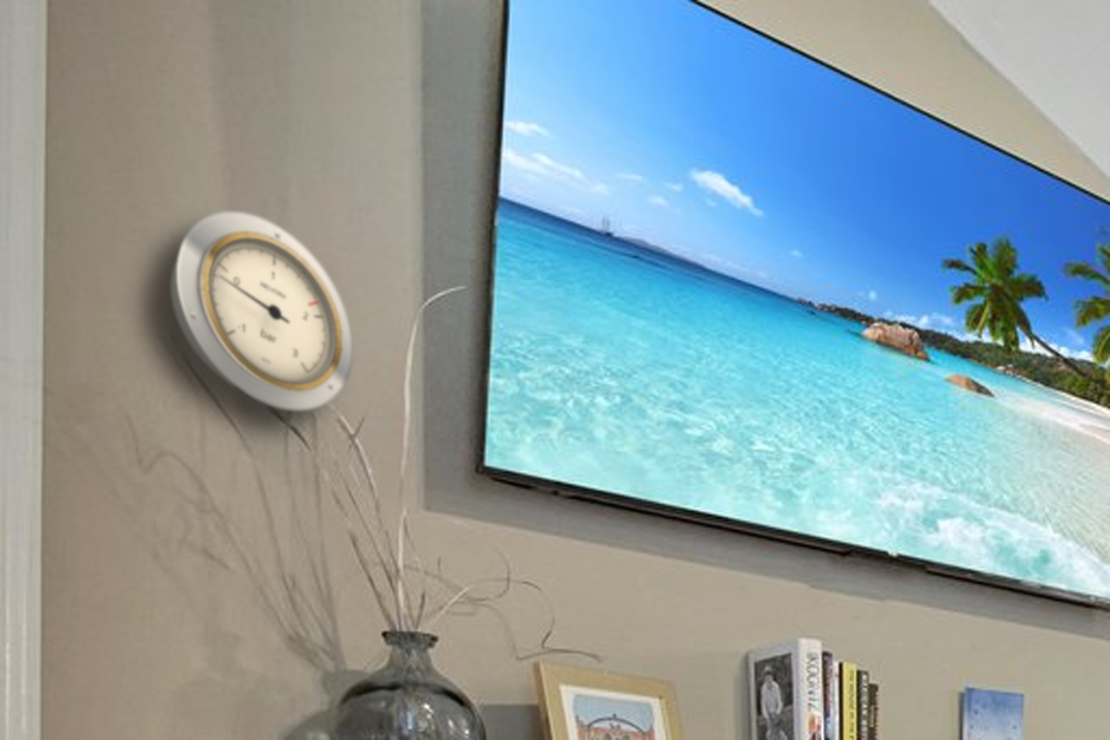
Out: -0.2; bar
